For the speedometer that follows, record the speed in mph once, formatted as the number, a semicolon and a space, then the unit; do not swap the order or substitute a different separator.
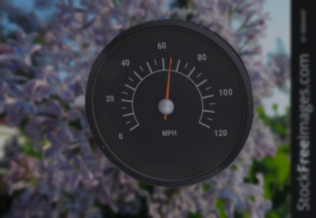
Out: 65; mph
